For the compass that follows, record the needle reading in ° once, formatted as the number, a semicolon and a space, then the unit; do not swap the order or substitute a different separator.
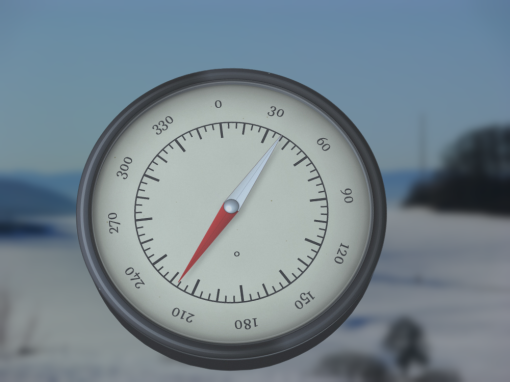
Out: 220; °
